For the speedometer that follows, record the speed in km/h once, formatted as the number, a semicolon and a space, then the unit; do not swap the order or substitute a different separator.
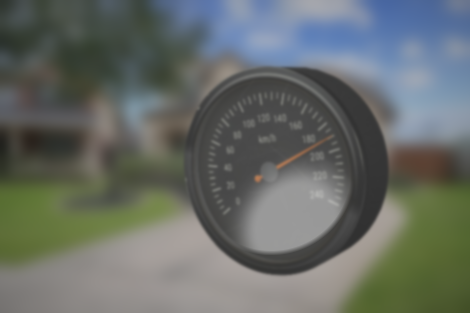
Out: 190; km/h
